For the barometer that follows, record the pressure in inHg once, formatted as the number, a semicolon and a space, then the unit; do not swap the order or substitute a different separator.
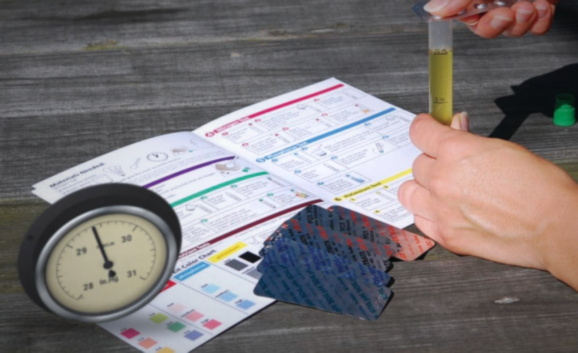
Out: 29.4; inHg
